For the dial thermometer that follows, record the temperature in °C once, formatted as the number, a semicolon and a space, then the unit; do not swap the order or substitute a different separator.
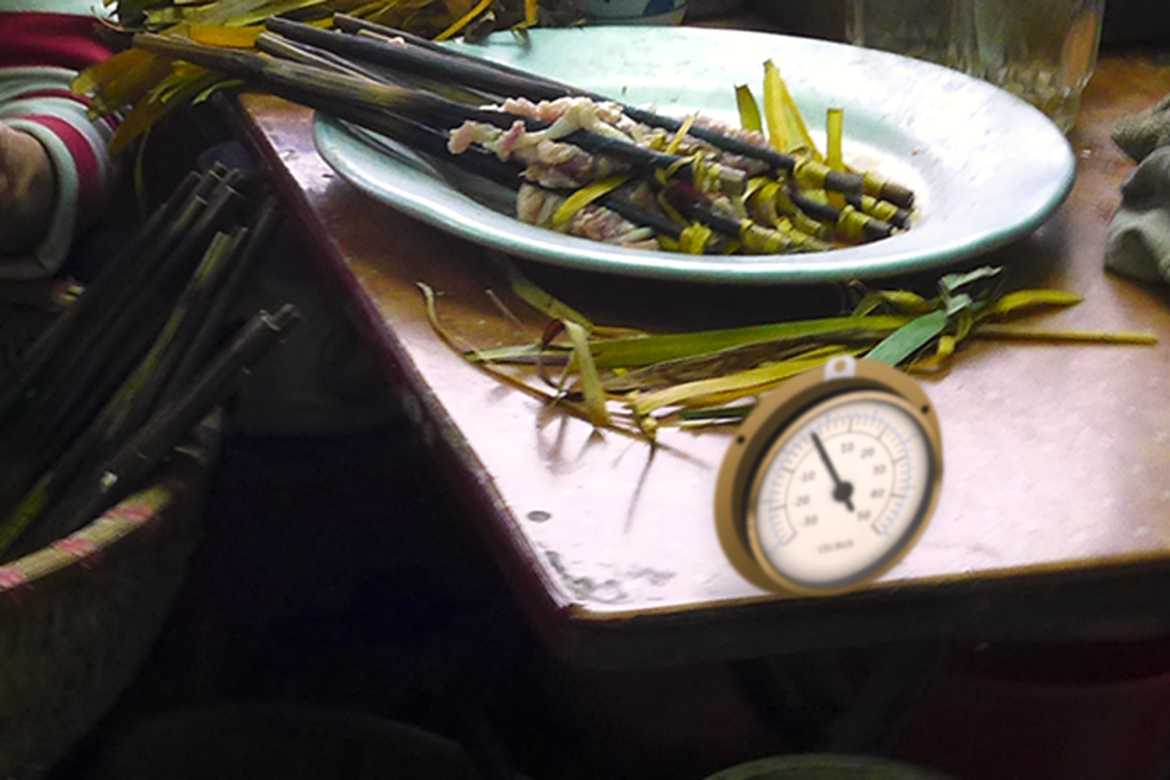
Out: 0; °C
